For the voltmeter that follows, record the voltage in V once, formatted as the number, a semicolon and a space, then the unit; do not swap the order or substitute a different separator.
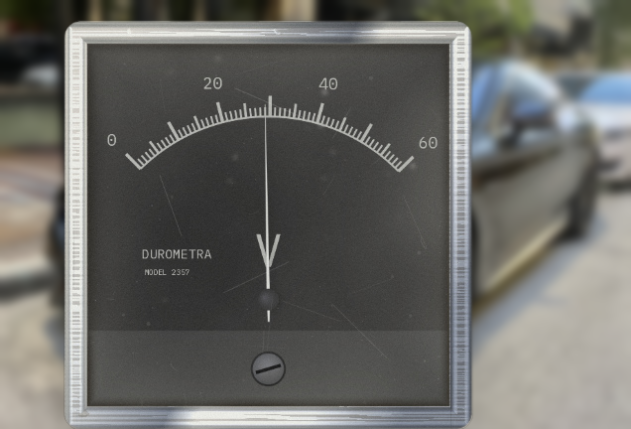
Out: 29; V
